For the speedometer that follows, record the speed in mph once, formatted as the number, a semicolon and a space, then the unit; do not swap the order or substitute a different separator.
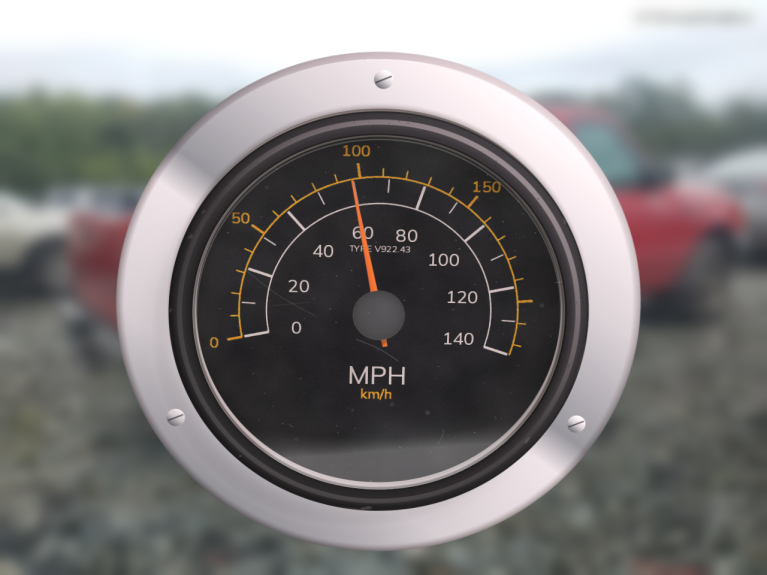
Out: 60; mph
